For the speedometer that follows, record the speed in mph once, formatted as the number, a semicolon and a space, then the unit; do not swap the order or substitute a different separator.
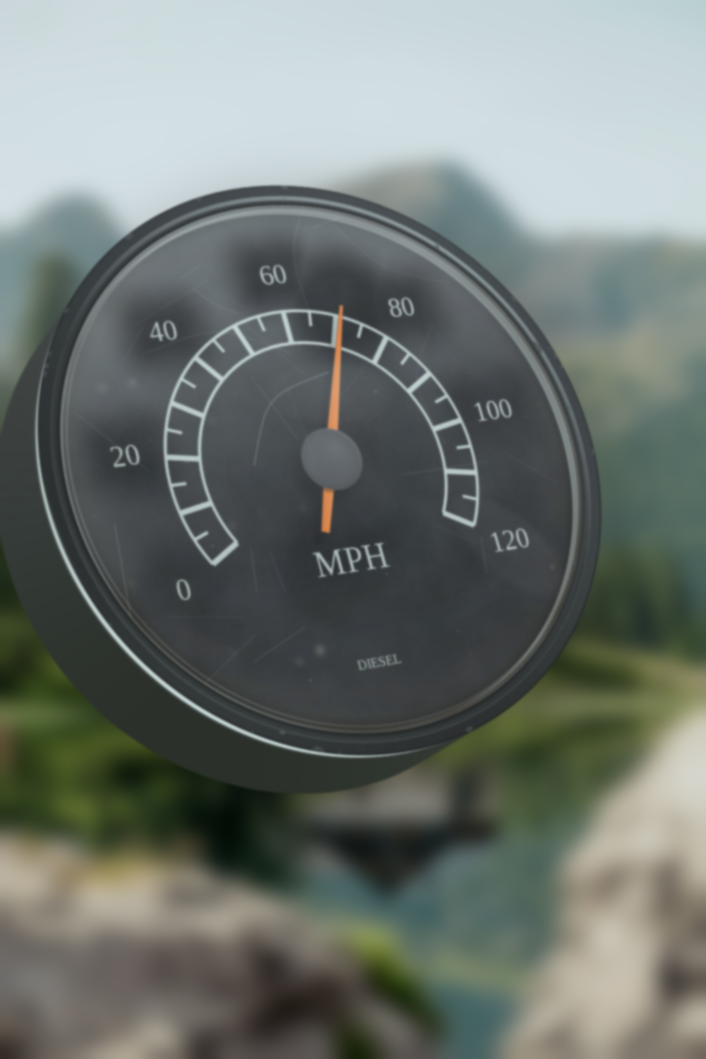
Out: 70; mph
